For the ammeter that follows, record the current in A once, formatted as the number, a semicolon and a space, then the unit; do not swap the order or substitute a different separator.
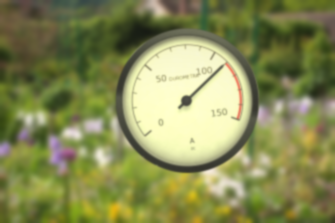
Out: 110; A
